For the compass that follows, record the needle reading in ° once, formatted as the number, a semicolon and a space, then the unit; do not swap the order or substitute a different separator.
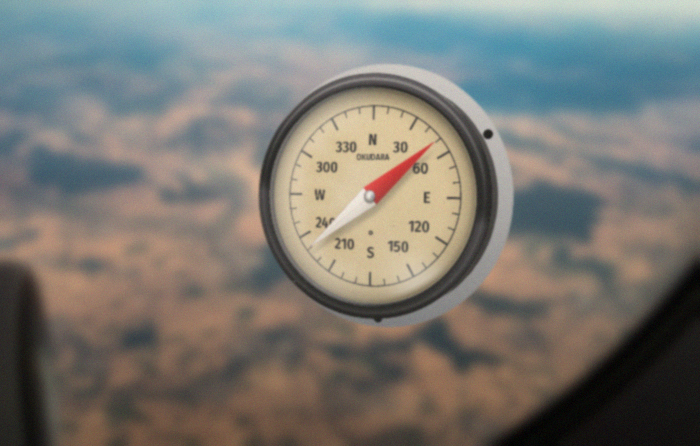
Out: 50; °
